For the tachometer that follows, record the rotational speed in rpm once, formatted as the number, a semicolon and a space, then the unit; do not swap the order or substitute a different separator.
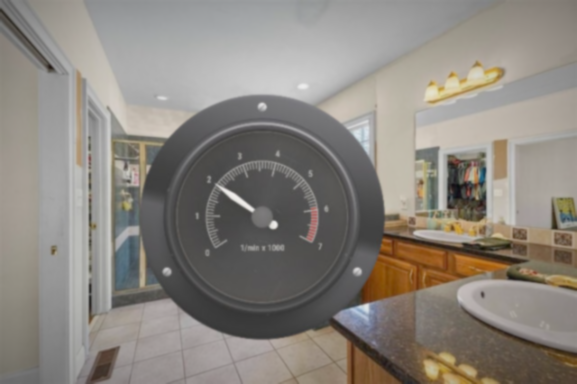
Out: 2000; rpm
